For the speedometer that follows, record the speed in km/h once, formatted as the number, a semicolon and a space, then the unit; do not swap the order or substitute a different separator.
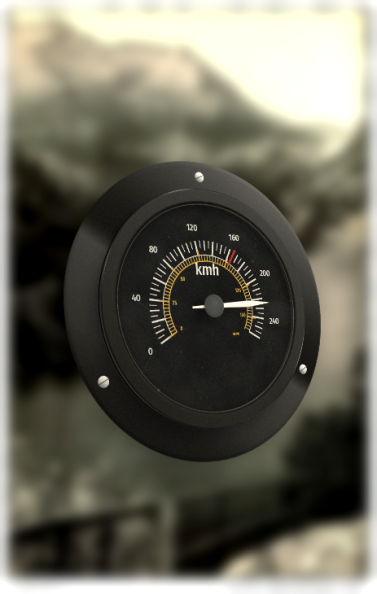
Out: 225; km/h
